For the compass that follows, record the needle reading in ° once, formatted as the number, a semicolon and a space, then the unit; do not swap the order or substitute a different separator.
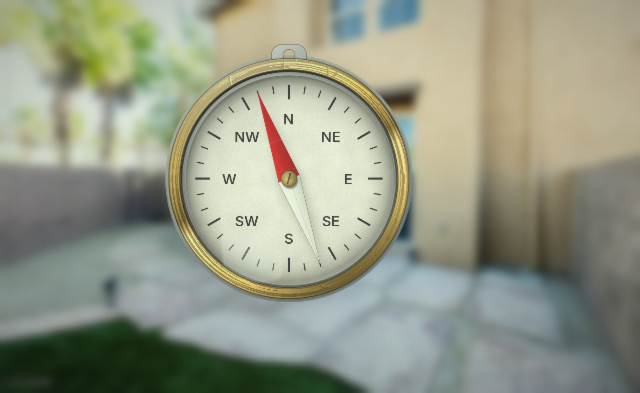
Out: 340; °
